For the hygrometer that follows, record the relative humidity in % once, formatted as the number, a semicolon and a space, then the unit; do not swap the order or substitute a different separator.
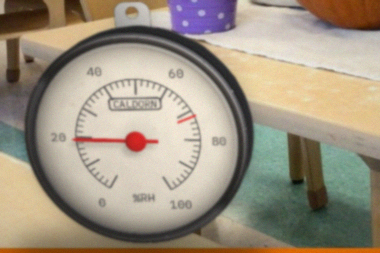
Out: 20; %
